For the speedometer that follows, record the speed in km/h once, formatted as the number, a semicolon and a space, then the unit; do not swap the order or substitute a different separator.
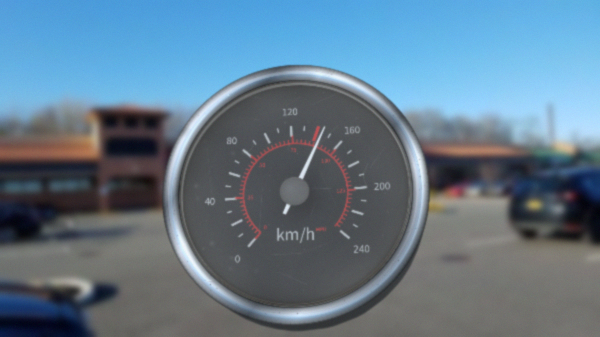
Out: 145; km/h
